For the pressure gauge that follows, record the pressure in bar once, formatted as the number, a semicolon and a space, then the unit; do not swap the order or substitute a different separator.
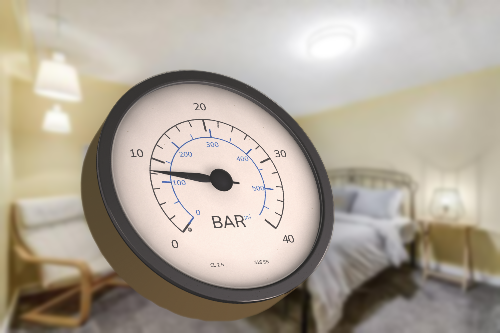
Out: 8; bar
